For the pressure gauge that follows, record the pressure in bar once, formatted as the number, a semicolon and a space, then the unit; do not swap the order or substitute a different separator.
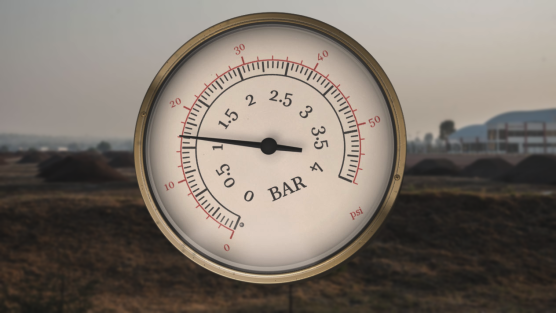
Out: 1.1; bar
